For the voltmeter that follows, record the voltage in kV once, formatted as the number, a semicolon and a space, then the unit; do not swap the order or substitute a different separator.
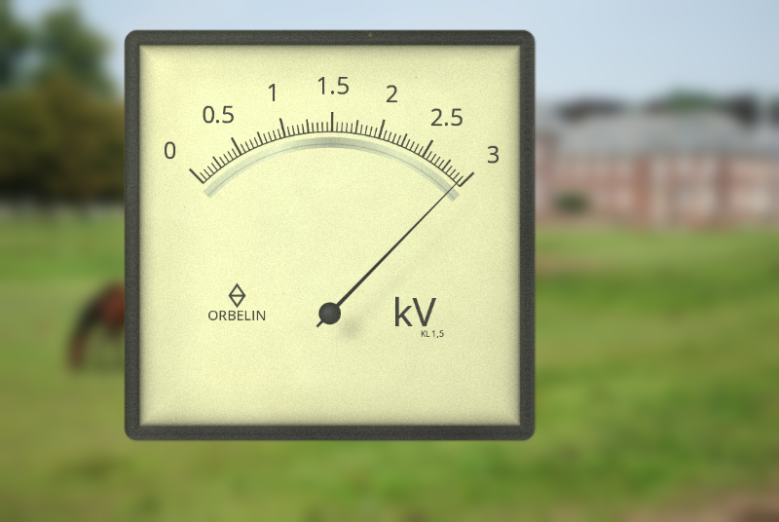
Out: 2.95; kV
